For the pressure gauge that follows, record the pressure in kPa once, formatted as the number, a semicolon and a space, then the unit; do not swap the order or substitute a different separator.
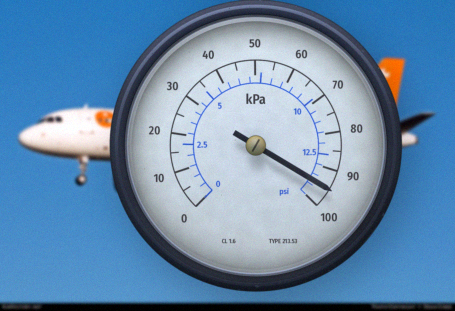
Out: 95; kPa
